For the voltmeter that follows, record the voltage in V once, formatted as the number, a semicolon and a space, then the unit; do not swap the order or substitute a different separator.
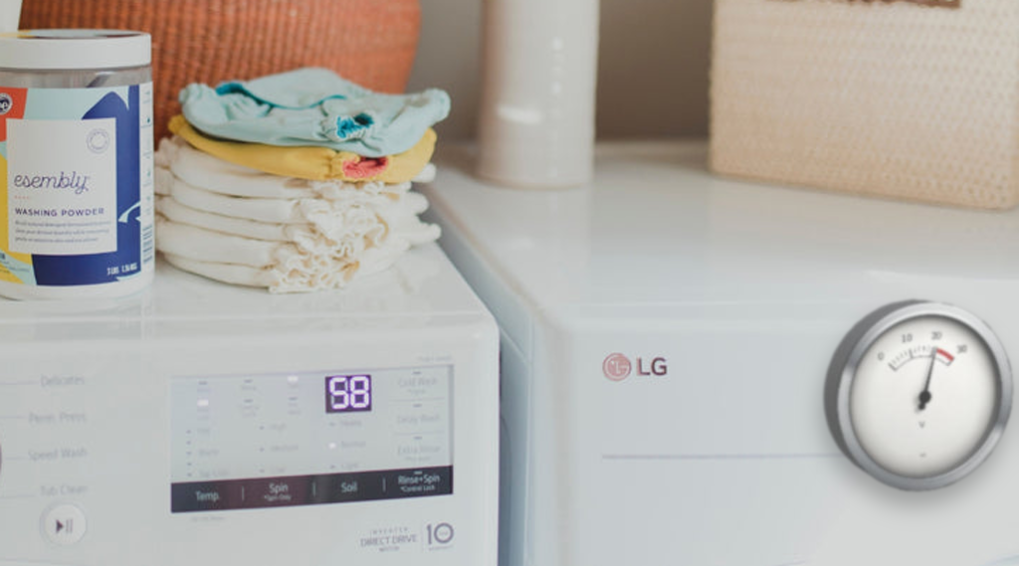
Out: 20; V
